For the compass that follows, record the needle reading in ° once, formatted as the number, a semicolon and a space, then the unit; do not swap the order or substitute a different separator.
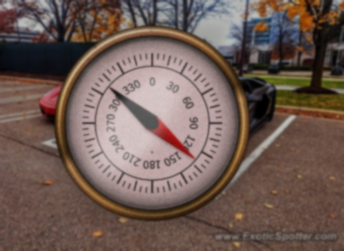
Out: 130; °
